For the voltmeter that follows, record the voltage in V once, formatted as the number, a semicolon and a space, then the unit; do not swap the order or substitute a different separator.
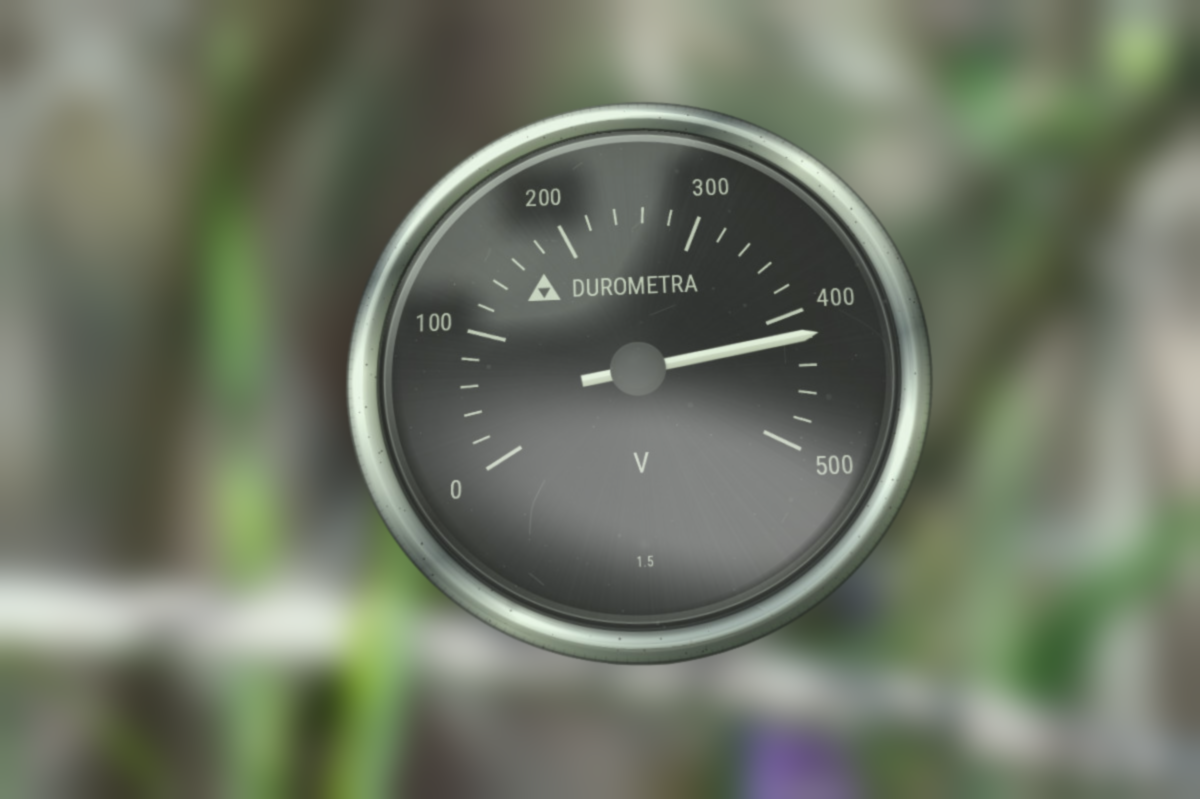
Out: 420; V
